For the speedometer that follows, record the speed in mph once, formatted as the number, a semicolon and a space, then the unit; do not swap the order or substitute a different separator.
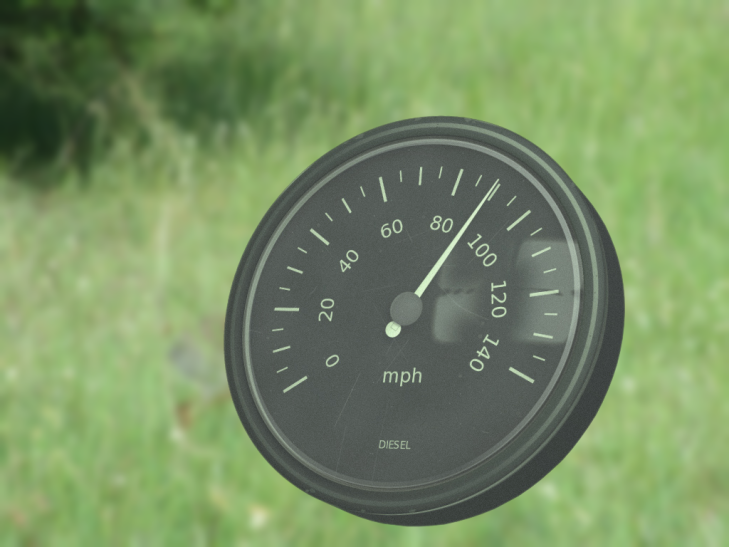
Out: 90; mph
